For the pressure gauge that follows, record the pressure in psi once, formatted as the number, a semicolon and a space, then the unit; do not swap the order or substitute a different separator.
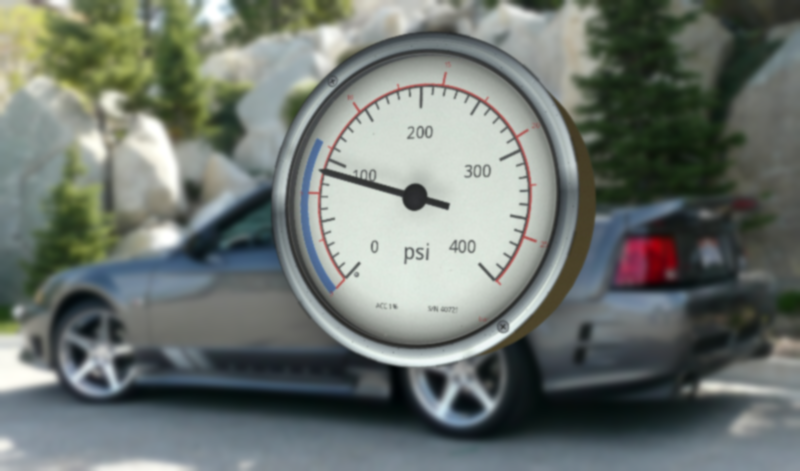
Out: 90; psi
